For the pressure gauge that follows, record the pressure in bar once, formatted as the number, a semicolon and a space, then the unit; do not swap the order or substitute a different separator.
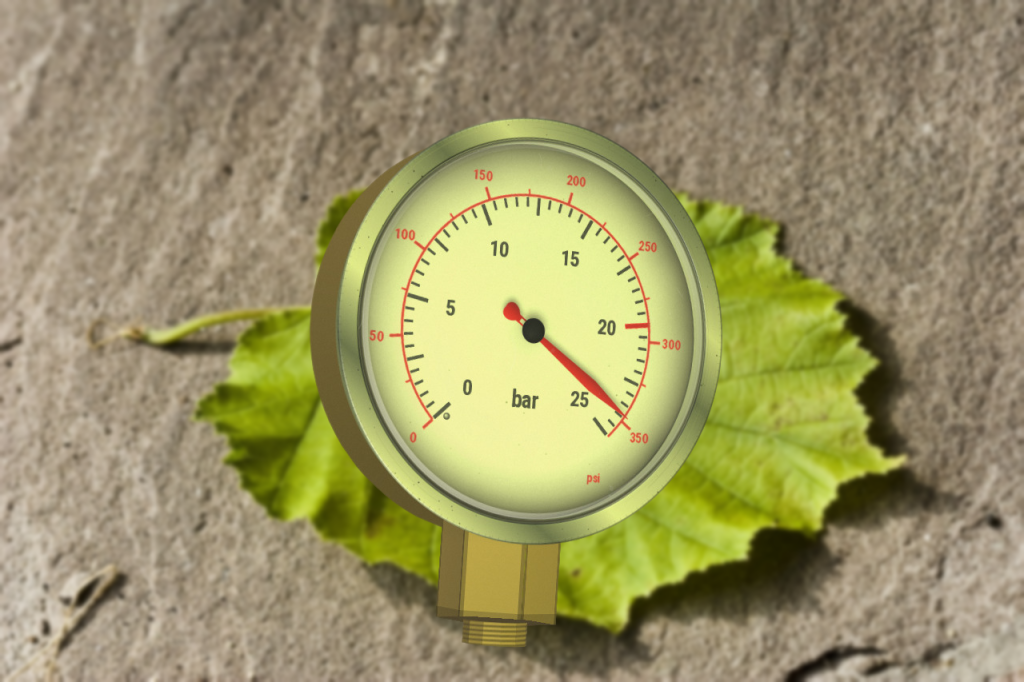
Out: 24; bar
